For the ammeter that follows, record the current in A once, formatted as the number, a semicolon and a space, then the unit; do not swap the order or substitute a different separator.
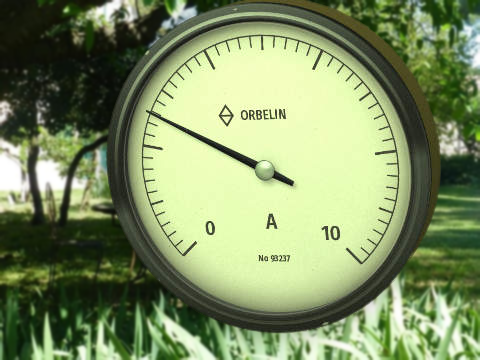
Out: 2.6; A
